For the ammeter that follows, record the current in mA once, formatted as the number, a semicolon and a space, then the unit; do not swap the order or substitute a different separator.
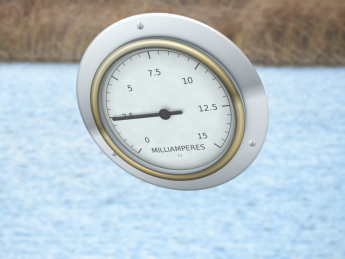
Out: 2.5; mA
